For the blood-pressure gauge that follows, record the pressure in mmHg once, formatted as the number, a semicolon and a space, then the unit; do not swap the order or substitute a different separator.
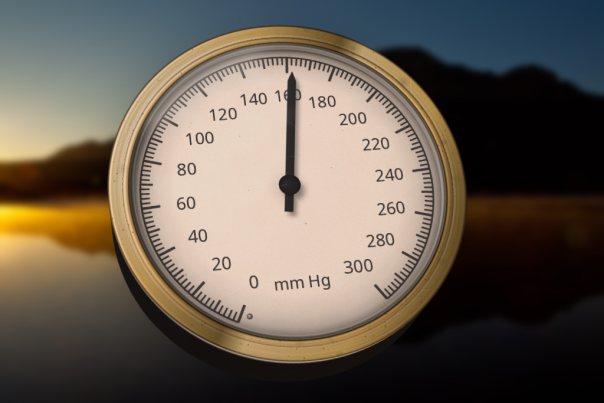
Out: 162; mmHg
